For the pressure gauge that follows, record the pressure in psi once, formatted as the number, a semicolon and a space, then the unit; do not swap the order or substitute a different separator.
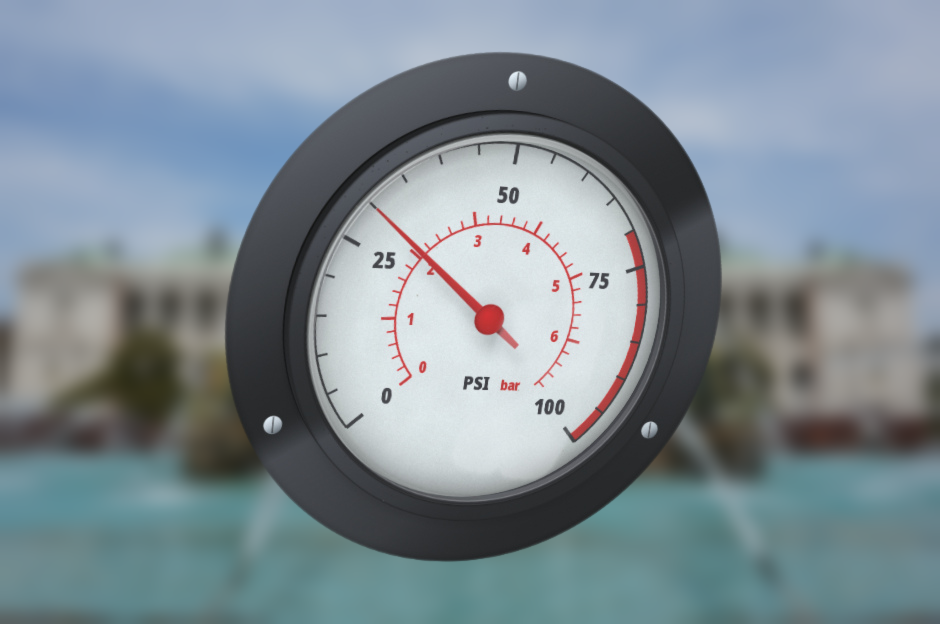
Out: 30; psi
